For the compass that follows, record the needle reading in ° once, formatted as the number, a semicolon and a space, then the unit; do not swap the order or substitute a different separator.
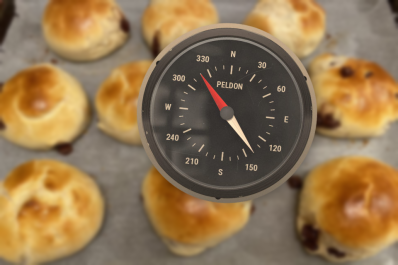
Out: 320; °
